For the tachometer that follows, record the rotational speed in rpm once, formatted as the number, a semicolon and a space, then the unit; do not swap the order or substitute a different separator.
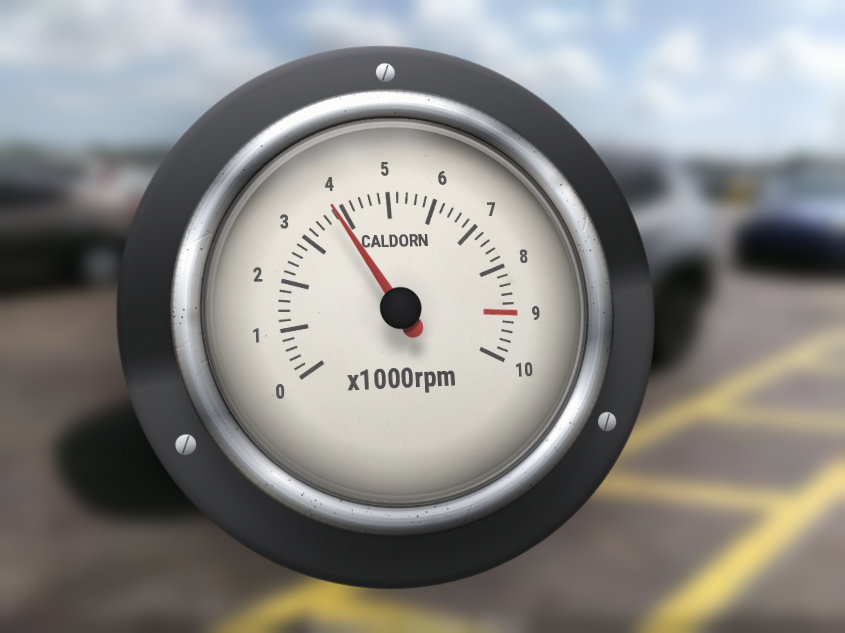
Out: 3800; rpm
